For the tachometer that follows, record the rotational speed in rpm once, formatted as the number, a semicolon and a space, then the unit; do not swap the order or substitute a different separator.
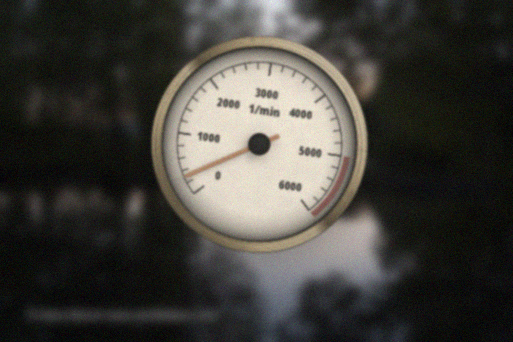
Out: 300; rpm
